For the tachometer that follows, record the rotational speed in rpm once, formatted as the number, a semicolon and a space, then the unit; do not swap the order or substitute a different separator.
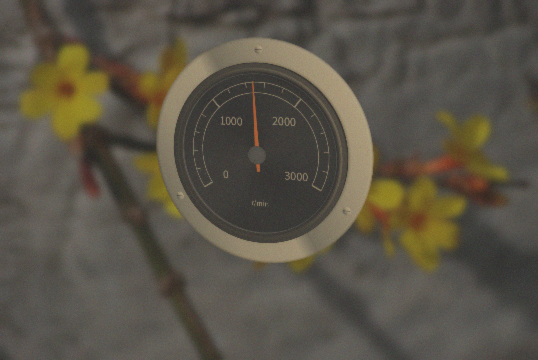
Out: 1500; rpm
